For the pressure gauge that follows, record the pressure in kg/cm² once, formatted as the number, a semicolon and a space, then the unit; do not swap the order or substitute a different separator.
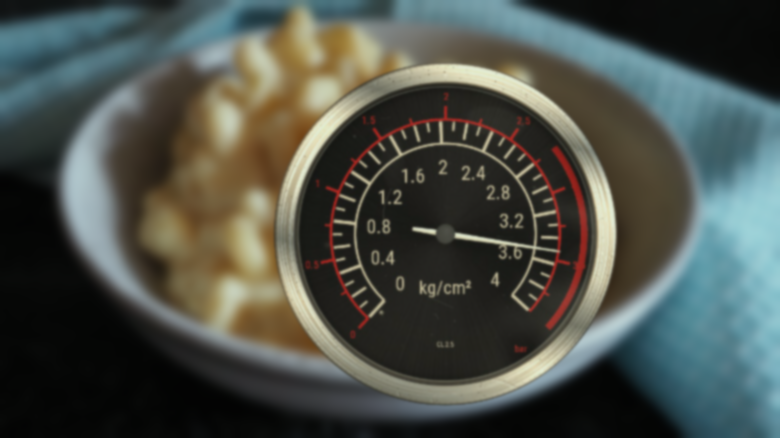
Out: 3.5; kg/cm²
